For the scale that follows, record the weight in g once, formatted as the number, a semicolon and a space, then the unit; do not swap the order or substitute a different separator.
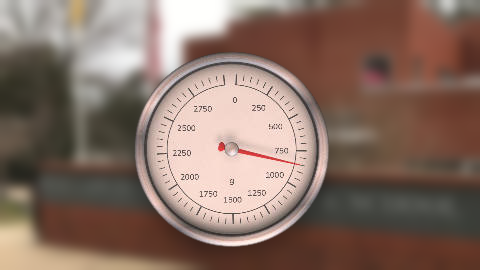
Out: 850; g
